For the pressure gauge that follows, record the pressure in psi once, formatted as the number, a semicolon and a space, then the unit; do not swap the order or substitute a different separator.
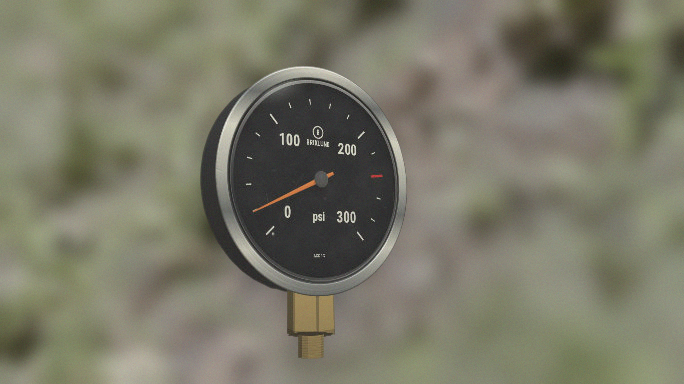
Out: 20; psi
